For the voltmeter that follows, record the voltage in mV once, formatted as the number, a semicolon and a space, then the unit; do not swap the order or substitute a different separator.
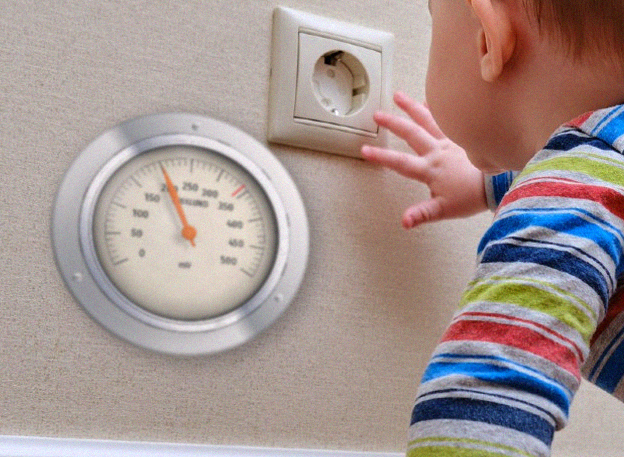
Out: 200; mV
